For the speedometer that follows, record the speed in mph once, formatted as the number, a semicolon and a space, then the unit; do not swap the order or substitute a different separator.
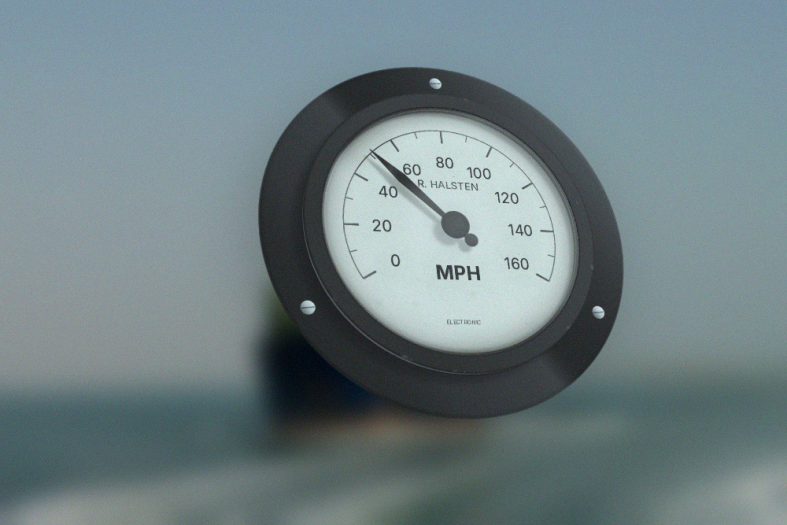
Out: 50; mph
